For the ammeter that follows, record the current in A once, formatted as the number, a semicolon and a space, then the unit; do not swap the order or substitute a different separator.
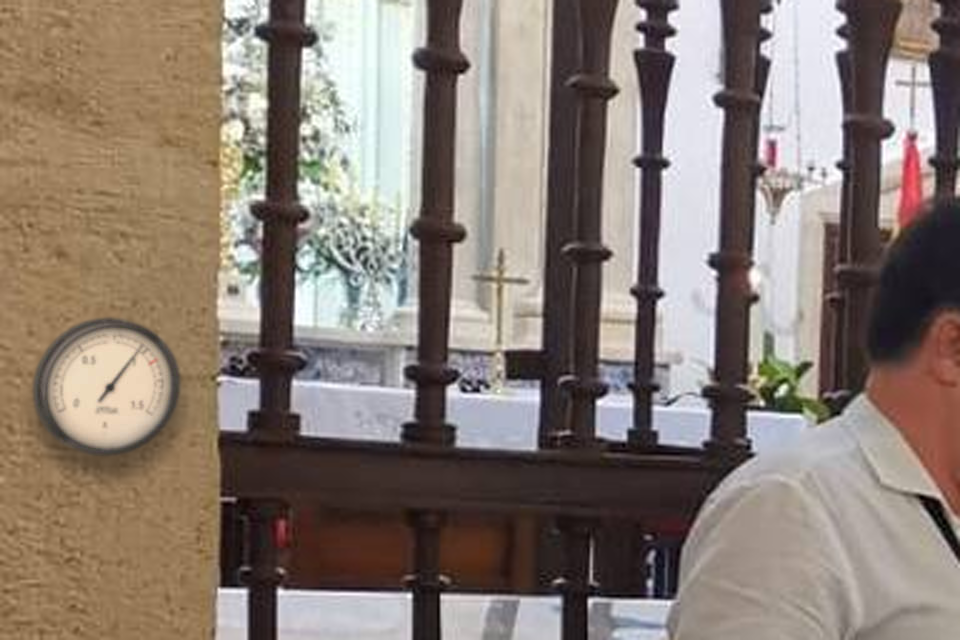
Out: 0.95; A
